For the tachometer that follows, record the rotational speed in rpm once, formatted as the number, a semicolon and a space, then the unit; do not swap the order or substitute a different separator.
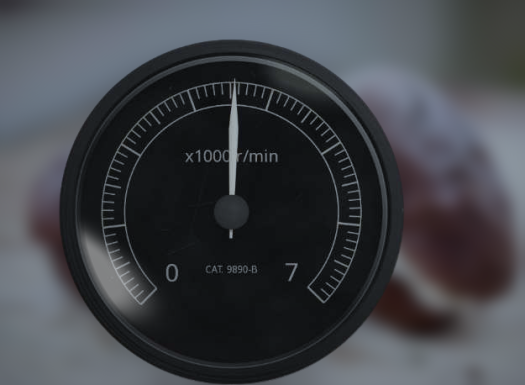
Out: 3550; rpm
